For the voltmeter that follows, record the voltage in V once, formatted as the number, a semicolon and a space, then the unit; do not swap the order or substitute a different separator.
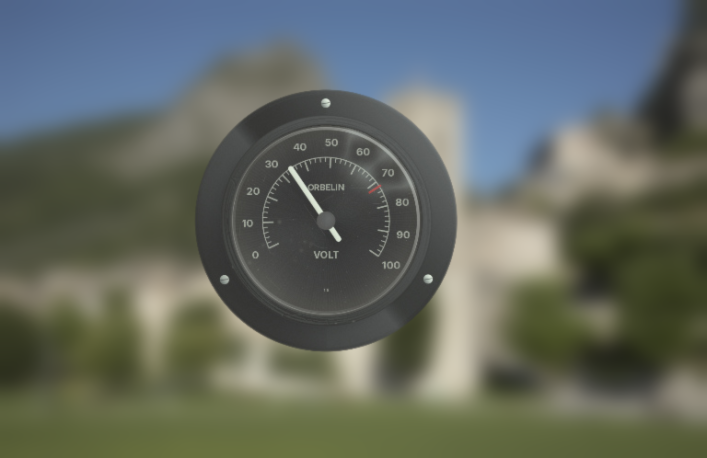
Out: 34; V
